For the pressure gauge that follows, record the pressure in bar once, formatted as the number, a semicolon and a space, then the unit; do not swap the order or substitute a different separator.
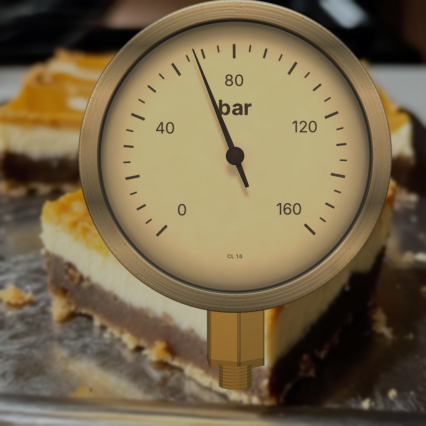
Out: 67.5; bar
